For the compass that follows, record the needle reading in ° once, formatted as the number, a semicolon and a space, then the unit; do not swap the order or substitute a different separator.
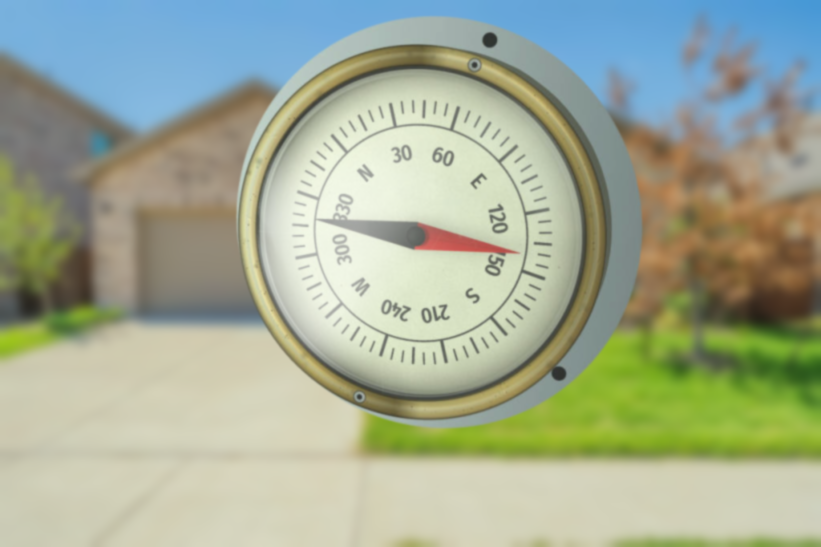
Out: 140; °
